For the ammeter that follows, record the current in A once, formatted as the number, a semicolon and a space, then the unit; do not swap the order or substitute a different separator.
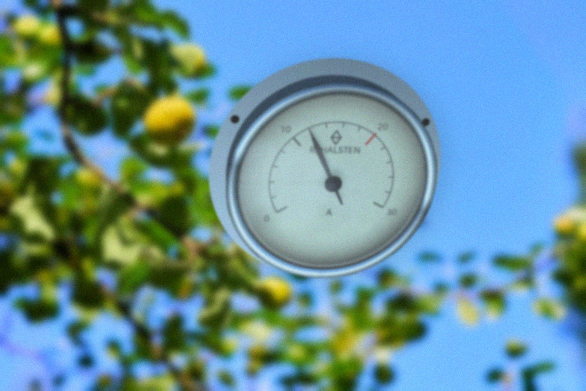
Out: 12; A
